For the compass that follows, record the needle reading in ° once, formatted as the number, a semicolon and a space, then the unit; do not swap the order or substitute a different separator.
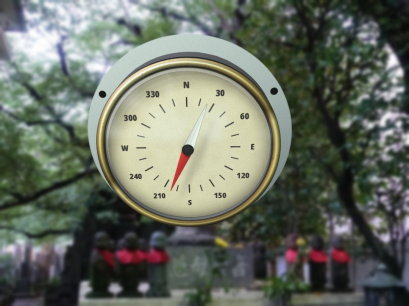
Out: 202.5; °
